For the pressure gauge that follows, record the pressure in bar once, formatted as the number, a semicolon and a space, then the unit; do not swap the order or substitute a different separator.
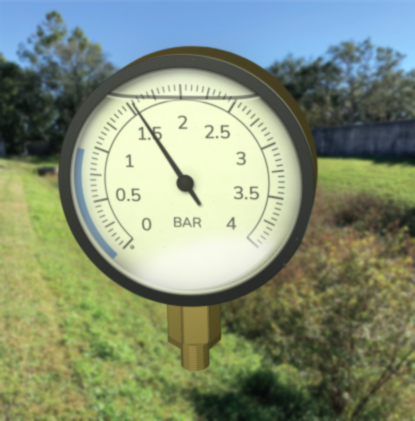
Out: 1.55; bar
